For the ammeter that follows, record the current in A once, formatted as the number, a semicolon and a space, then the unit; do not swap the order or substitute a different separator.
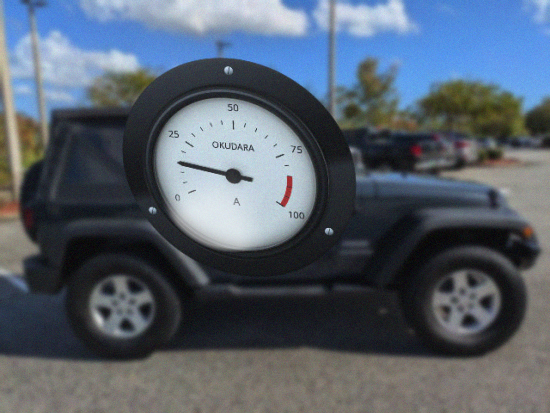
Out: 15; A
